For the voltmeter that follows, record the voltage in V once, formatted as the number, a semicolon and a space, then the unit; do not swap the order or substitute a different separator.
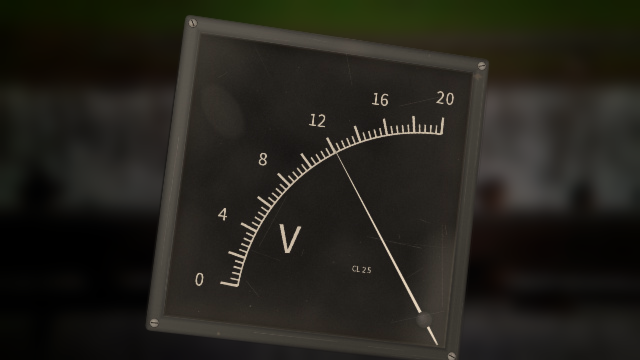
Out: 12; V
